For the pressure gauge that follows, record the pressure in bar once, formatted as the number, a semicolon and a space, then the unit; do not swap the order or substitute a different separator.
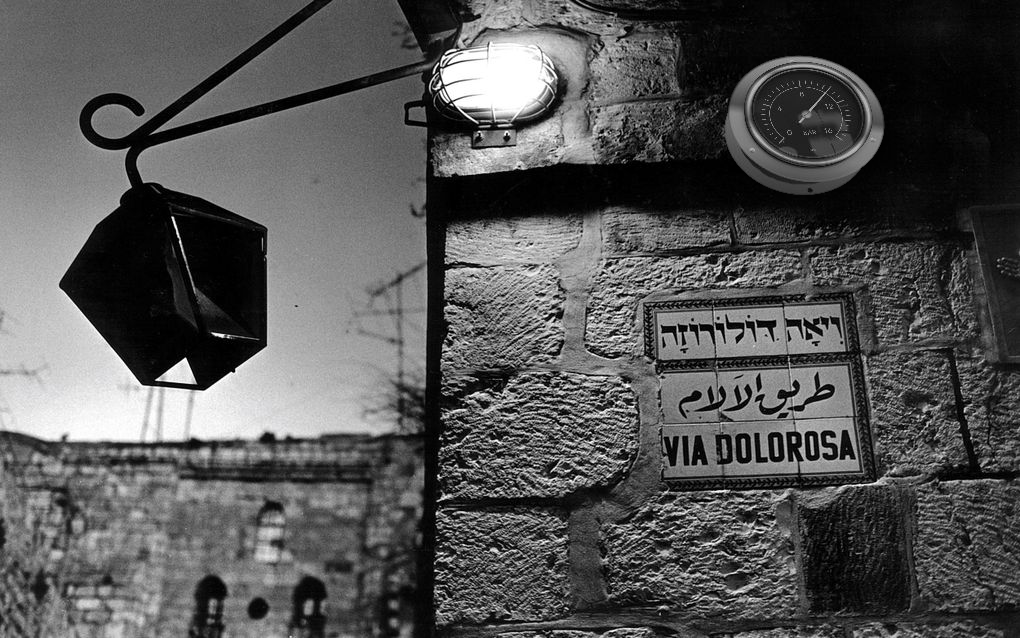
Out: 10.5; bar
